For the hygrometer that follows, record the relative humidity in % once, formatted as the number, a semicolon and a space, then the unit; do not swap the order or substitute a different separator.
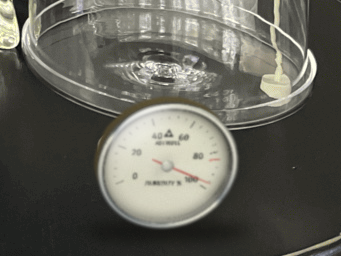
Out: 96; %
